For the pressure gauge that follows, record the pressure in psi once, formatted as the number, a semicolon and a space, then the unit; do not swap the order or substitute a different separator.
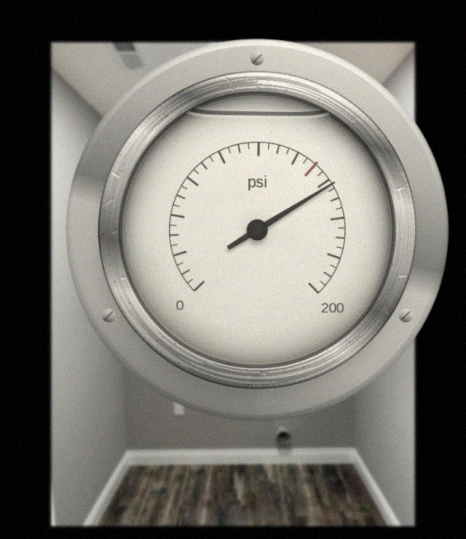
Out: 142.5; psi
